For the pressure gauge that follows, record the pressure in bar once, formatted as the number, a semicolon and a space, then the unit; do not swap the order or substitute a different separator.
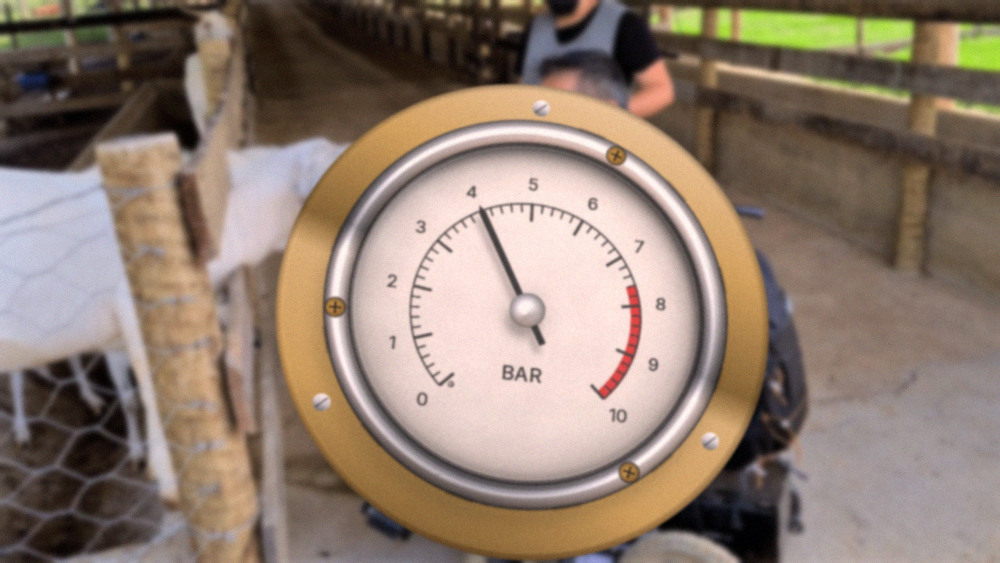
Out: 4; bar
